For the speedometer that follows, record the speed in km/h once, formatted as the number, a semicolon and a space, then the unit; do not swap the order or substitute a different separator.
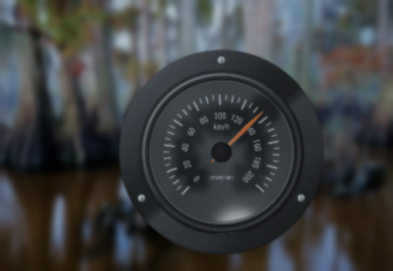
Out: 135; km/h
